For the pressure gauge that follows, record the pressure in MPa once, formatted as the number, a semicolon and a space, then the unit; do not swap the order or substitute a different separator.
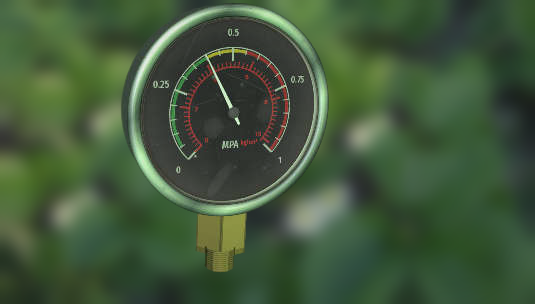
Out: 0.4; MPa
